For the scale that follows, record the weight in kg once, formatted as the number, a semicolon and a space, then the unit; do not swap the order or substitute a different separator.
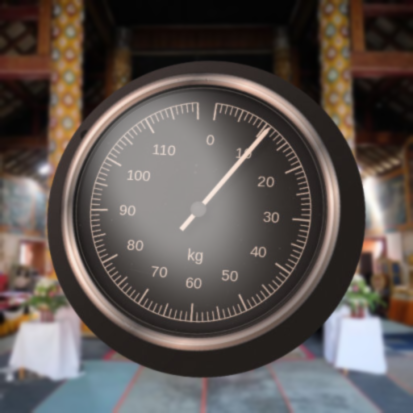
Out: 11; kg
